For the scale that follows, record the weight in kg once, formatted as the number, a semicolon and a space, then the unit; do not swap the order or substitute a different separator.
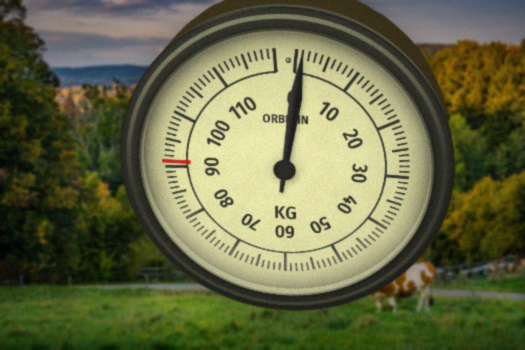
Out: 1; kg
